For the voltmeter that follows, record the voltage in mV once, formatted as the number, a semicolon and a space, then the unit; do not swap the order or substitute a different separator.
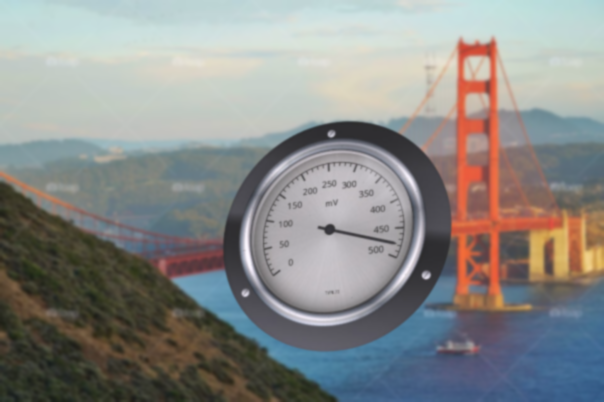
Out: 480; mV
